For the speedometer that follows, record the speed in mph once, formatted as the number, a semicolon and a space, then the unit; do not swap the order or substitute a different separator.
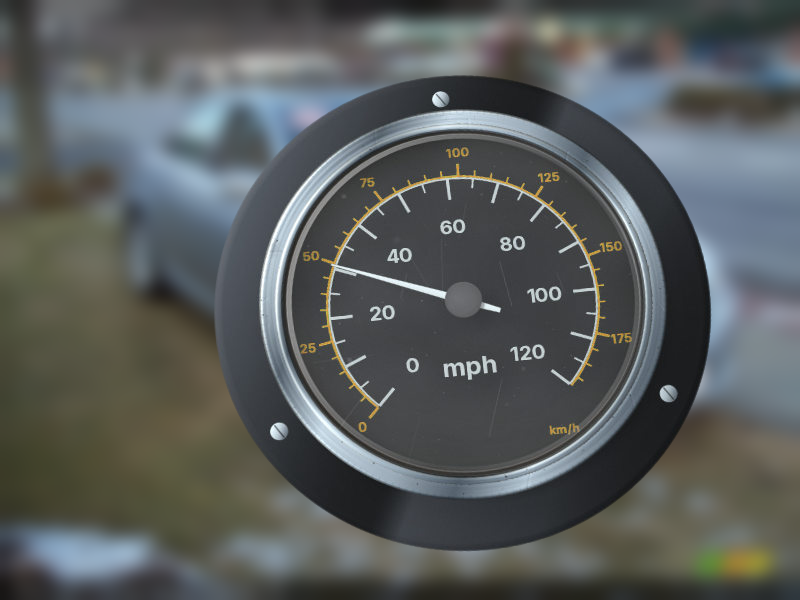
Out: 30; mph
